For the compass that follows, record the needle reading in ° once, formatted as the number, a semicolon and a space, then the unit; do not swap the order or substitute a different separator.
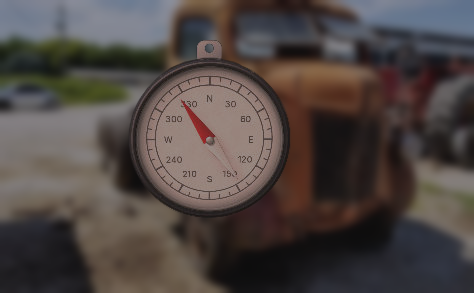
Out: 325; °
